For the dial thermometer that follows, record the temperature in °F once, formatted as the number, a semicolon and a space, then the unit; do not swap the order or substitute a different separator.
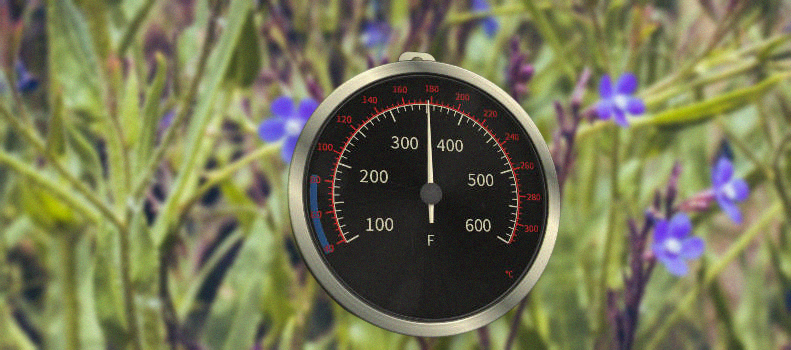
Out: 350; °F
